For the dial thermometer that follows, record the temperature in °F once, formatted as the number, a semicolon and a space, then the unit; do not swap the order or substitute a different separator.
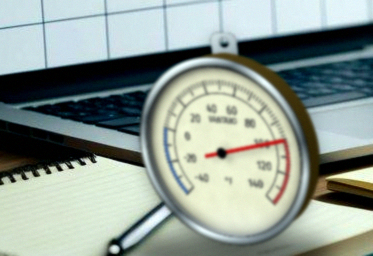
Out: 100; °F
